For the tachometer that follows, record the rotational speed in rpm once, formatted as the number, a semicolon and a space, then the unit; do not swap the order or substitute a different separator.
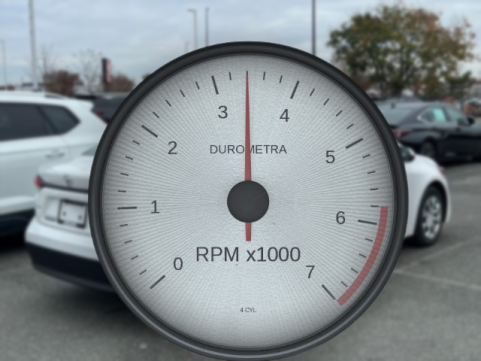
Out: 3400; rpm
